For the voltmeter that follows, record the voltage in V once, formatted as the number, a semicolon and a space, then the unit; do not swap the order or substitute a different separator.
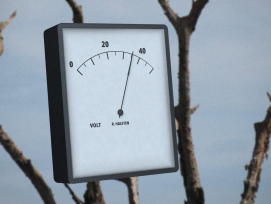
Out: 35; V
